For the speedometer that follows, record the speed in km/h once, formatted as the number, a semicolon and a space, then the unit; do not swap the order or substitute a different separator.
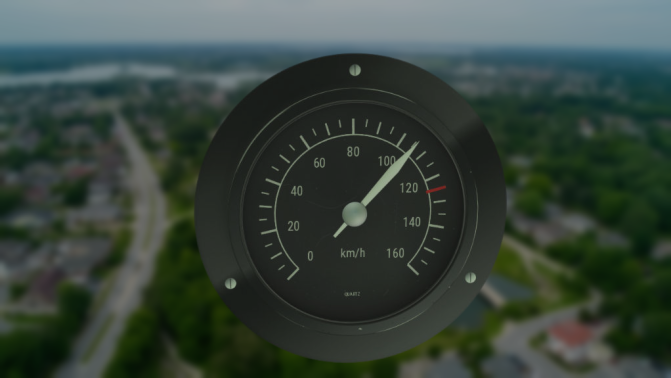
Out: 105; km/h
